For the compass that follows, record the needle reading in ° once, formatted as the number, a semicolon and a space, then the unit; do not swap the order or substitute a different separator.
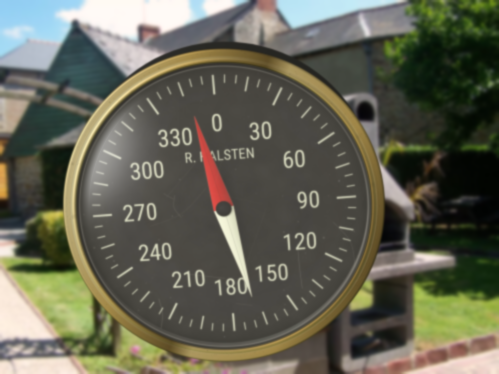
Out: 347.5; °
